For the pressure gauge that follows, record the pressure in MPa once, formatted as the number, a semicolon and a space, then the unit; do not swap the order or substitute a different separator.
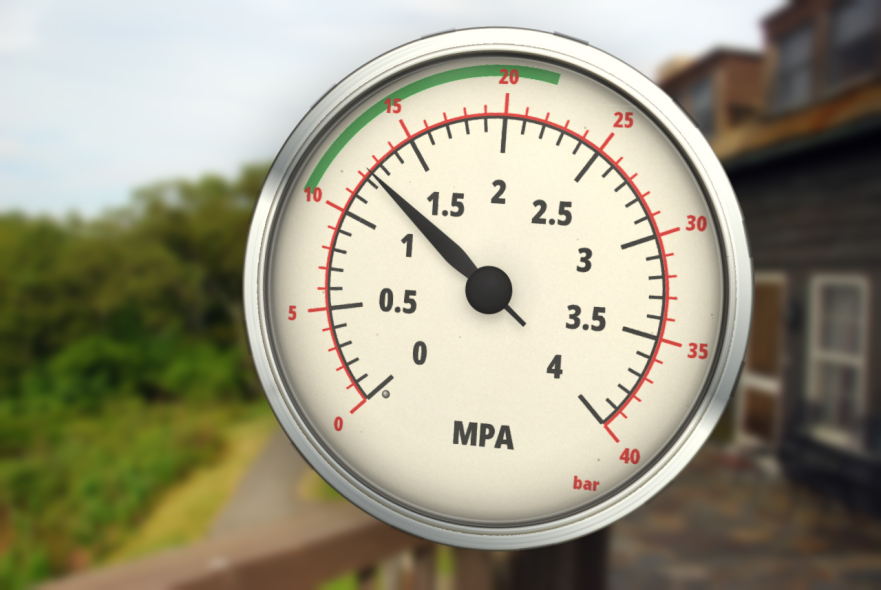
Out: 1.25; MPa
